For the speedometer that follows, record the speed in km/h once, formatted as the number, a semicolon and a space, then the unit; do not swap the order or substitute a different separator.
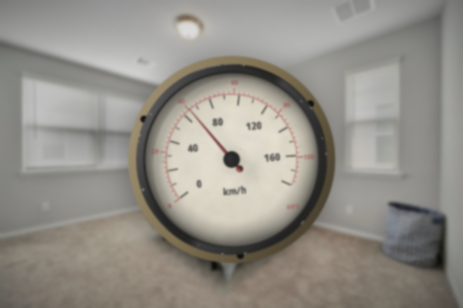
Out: 65; km/h
